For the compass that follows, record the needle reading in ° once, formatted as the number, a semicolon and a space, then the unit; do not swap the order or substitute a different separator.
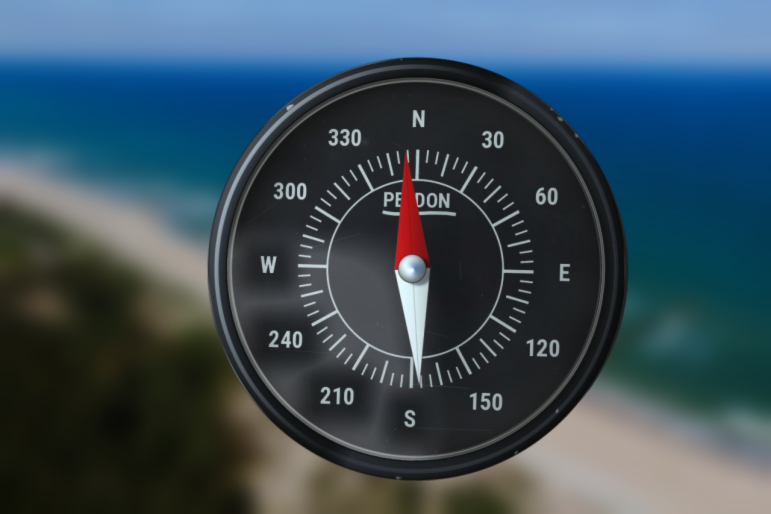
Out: 355; °
